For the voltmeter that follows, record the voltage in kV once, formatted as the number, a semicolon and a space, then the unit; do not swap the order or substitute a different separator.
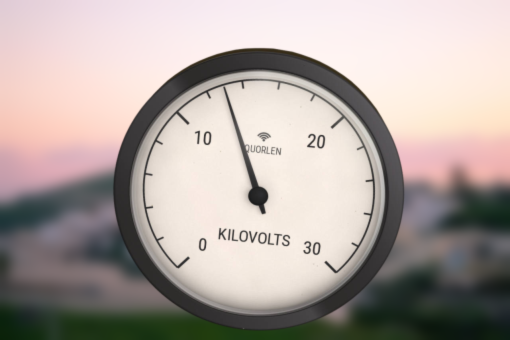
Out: 13; kV
